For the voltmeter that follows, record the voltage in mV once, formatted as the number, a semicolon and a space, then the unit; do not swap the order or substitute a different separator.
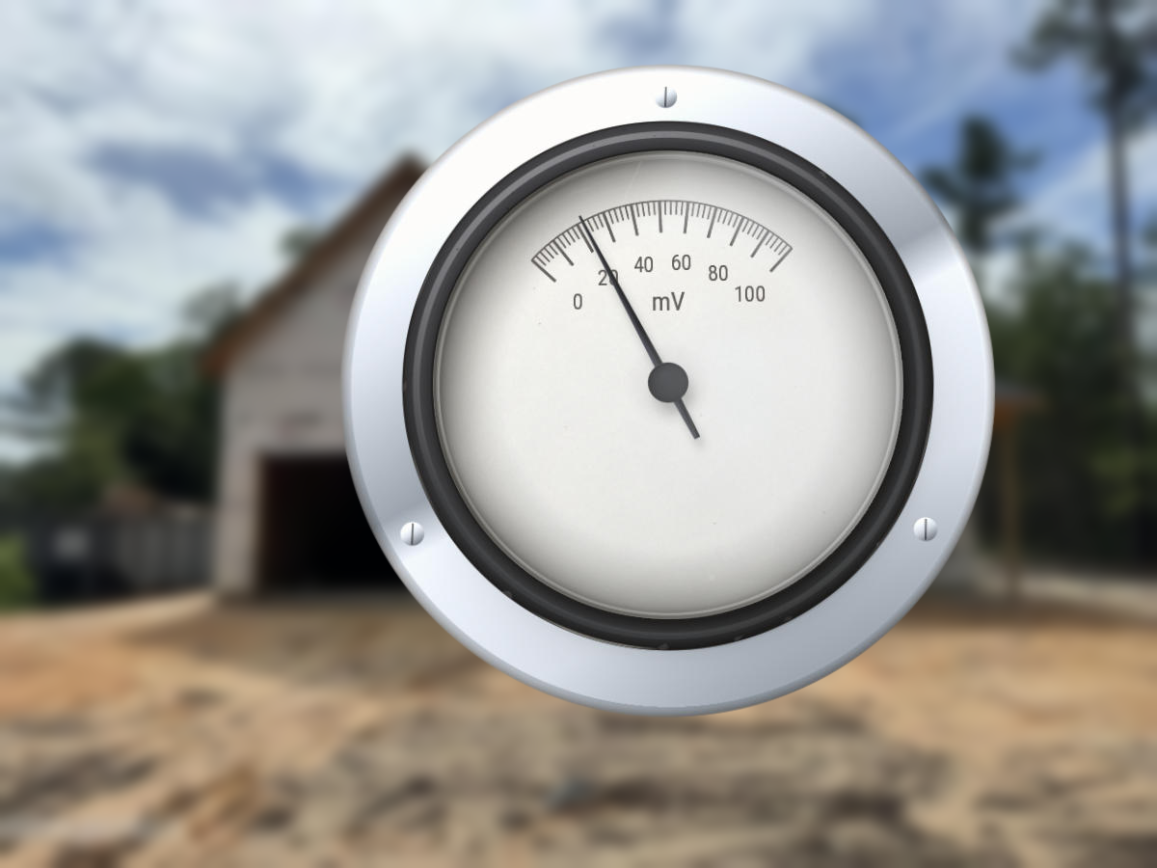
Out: 22; mV
